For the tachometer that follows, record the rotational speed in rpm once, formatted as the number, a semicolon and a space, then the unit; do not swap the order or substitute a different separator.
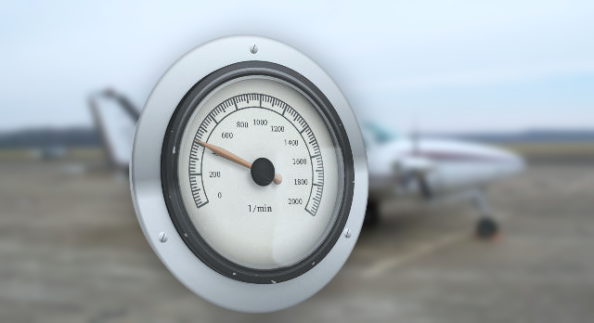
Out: 400; rpm
